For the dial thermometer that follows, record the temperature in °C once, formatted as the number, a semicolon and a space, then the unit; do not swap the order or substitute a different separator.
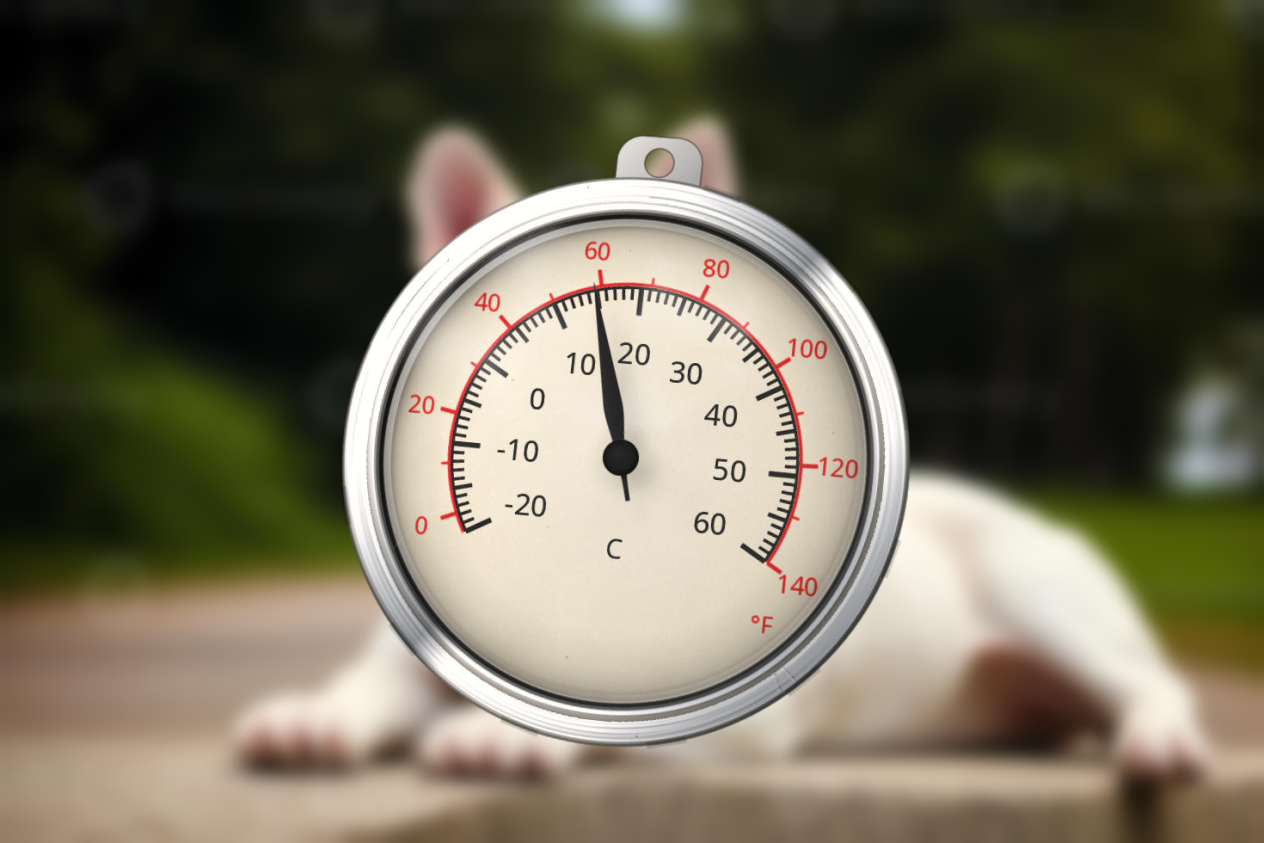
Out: 15; °C
